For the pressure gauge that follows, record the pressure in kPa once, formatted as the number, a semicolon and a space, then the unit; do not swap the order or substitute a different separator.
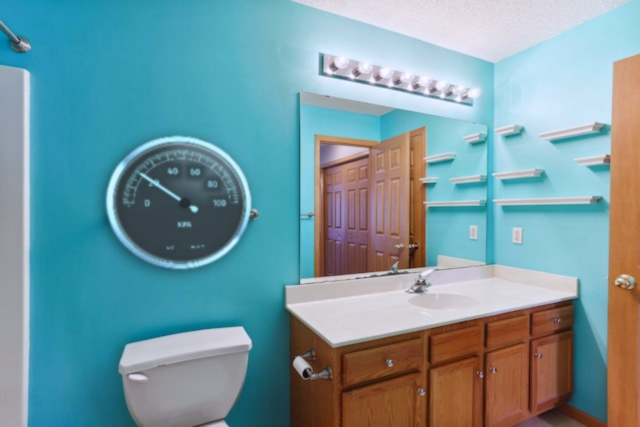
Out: 20; kPa
